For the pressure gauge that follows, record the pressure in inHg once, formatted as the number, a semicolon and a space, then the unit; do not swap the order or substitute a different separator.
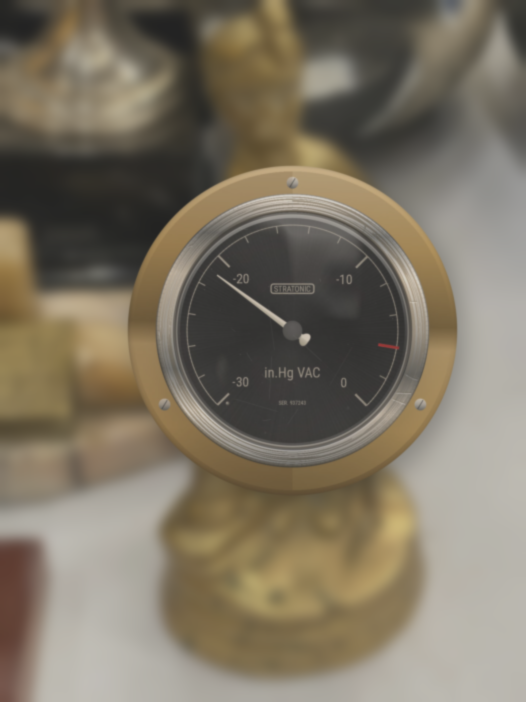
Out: -21; inHg
